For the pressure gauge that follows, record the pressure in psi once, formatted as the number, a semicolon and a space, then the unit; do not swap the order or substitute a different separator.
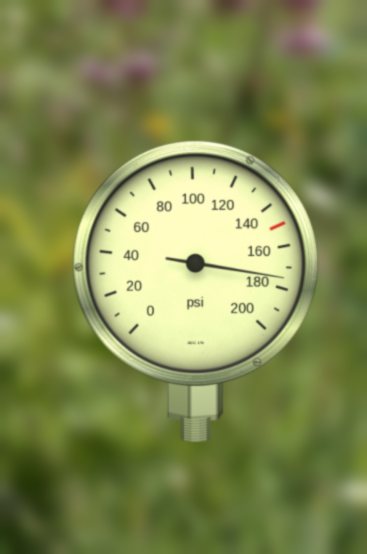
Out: 175; psi
